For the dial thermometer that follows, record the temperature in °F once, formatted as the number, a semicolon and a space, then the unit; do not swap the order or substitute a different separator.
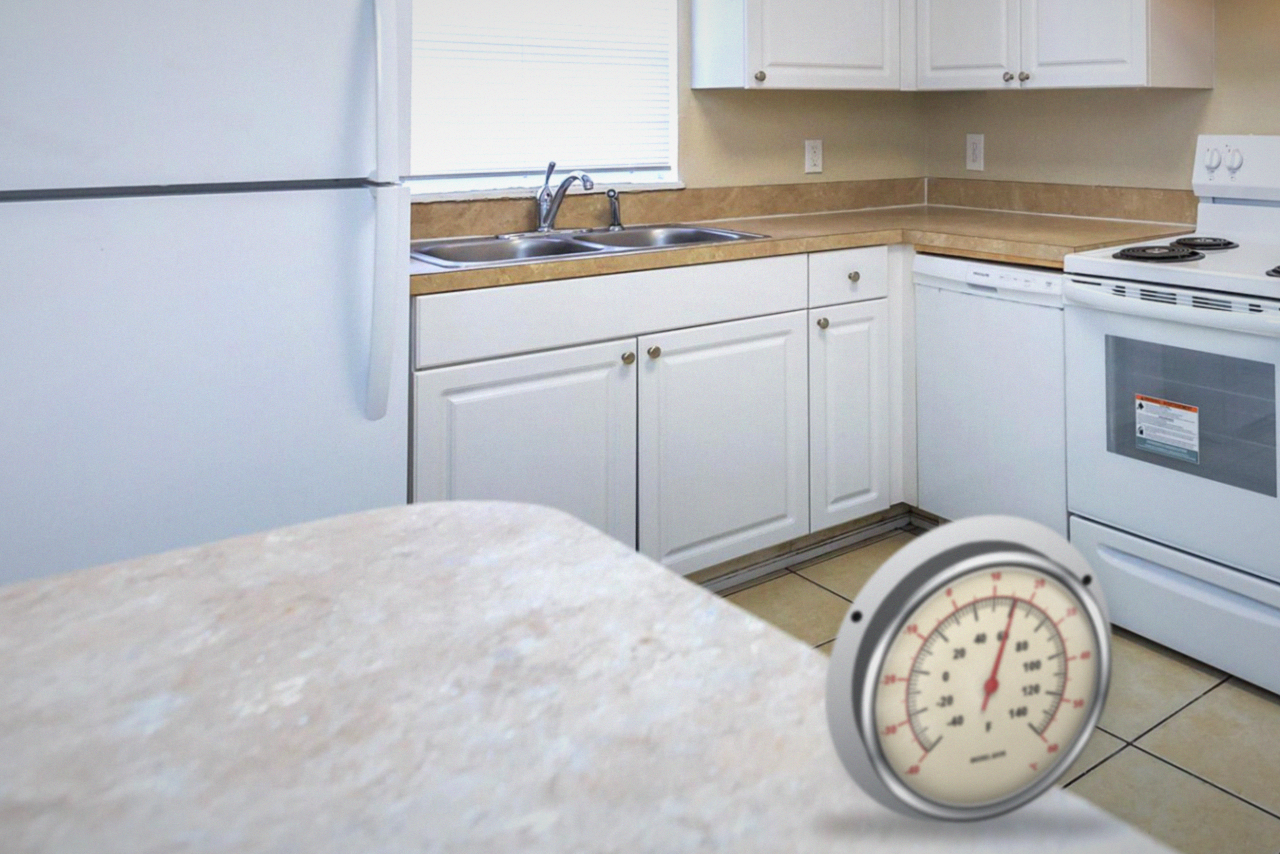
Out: 60; °F
